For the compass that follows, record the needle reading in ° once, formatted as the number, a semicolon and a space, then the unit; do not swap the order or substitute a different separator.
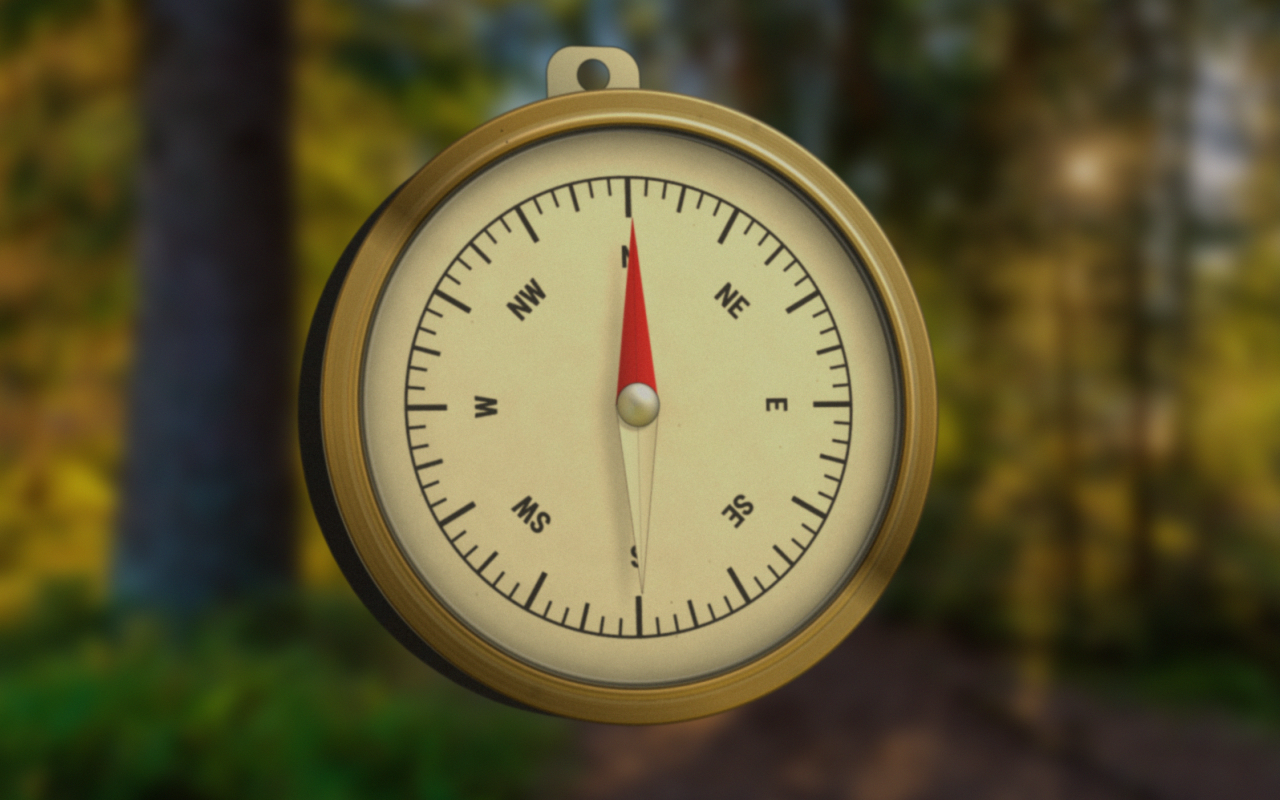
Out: 0; °
